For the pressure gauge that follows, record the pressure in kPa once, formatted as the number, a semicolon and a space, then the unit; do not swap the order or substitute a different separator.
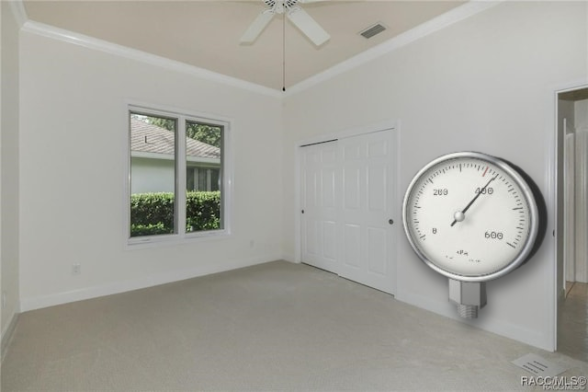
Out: 400; kPa
